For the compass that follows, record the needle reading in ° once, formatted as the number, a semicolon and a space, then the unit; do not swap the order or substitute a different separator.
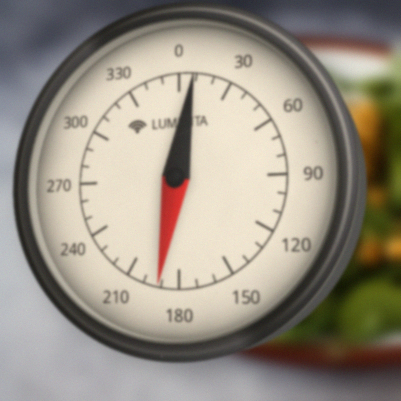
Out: 190; °
